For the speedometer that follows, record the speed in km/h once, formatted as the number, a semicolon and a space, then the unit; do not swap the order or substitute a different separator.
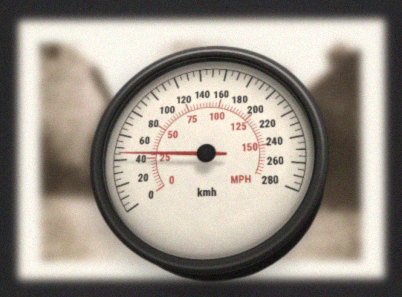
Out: 45; km/h
